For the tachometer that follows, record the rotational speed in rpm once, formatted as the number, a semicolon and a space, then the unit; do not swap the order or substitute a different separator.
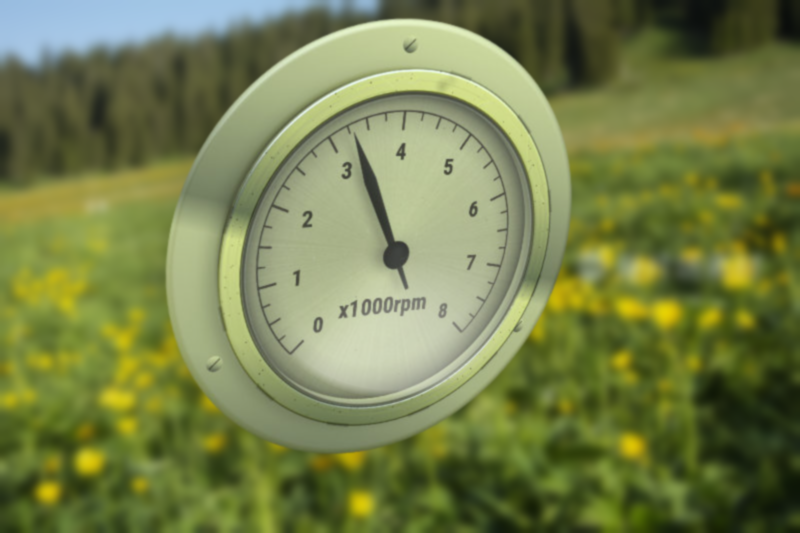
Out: 3250; rpm
